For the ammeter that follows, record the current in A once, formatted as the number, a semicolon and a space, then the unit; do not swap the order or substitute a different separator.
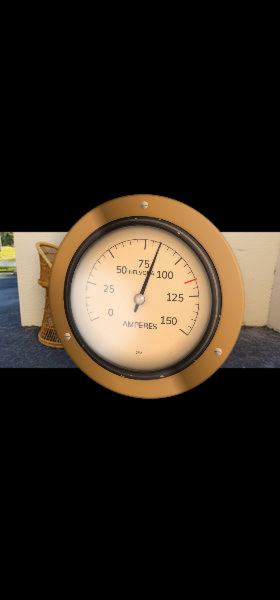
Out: 85; A
